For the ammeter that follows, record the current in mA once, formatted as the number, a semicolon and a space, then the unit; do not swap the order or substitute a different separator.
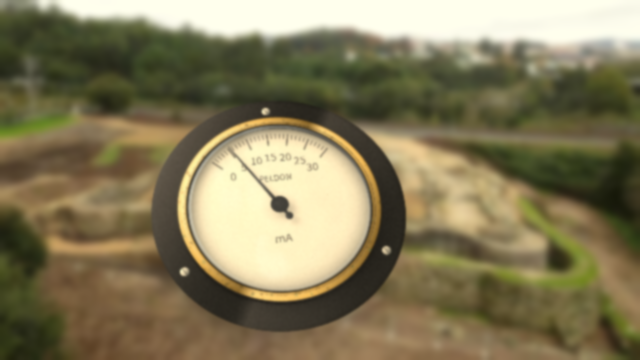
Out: 5; mA
